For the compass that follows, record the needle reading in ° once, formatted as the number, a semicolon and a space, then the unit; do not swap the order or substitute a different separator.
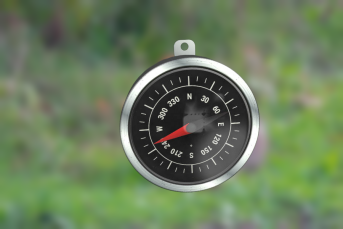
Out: 250; °
